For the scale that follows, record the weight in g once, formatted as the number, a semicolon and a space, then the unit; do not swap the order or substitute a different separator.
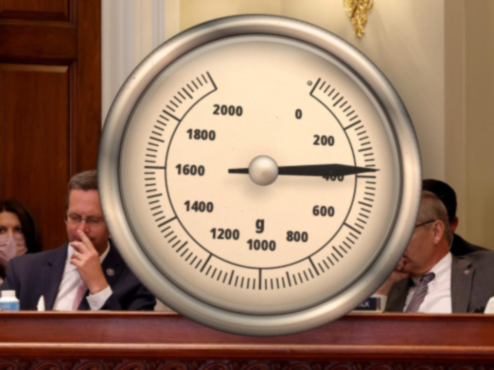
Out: 380; g
